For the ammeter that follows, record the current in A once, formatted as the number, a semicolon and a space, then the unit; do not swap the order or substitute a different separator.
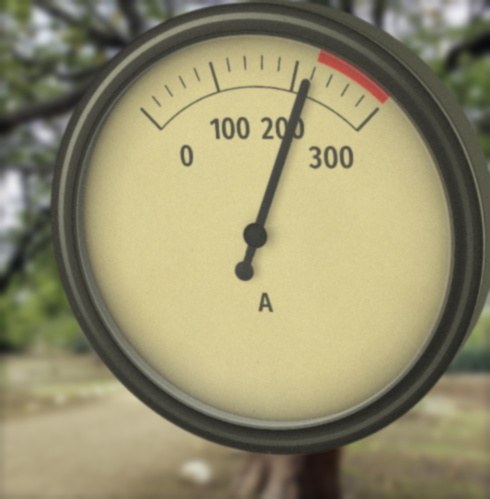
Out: 220; A
